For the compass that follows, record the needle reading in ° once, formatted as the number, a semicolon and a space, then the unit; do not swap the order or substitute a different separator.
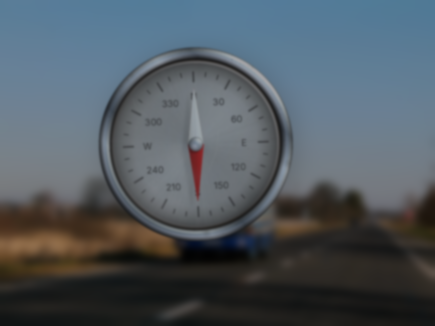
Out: 180; °
